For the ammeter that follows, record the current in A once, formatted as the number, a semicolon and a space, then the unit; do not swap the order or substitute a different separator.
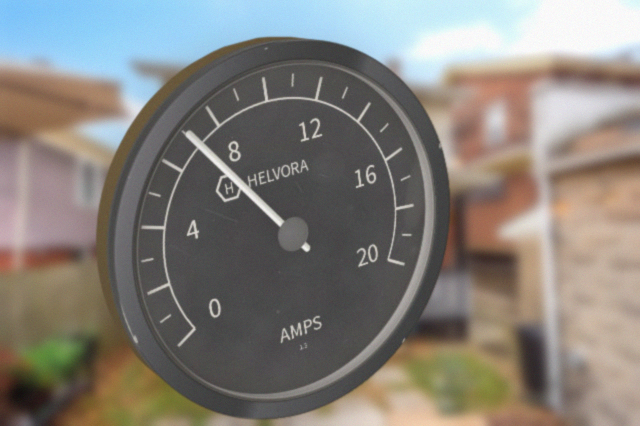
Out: 7; A
